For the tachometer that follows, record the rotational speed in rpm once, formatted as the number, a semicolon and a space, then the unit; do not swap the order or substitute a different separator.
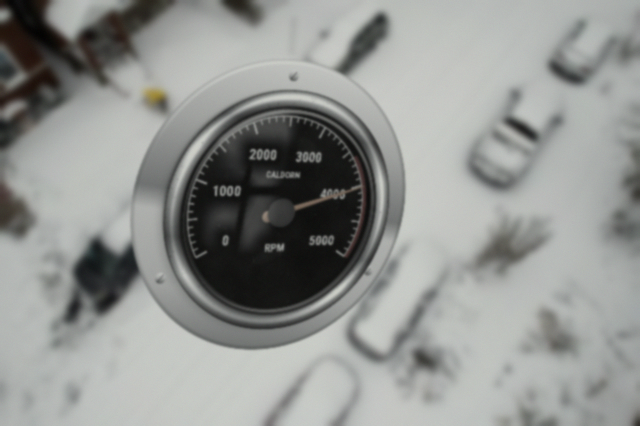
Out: 4000; rpm
